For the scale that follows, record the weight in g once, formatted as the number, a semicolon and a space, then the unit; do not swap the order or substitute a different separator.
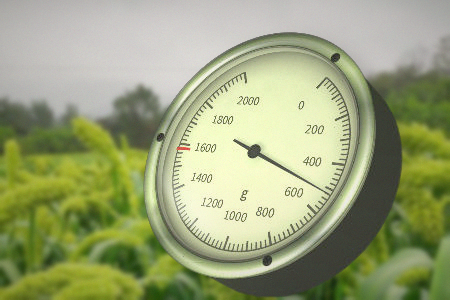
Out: 520; g
